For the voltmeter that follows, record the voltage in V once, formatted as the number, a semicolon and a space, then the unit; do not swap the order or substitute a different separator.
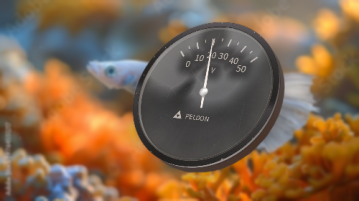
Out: 20; V
